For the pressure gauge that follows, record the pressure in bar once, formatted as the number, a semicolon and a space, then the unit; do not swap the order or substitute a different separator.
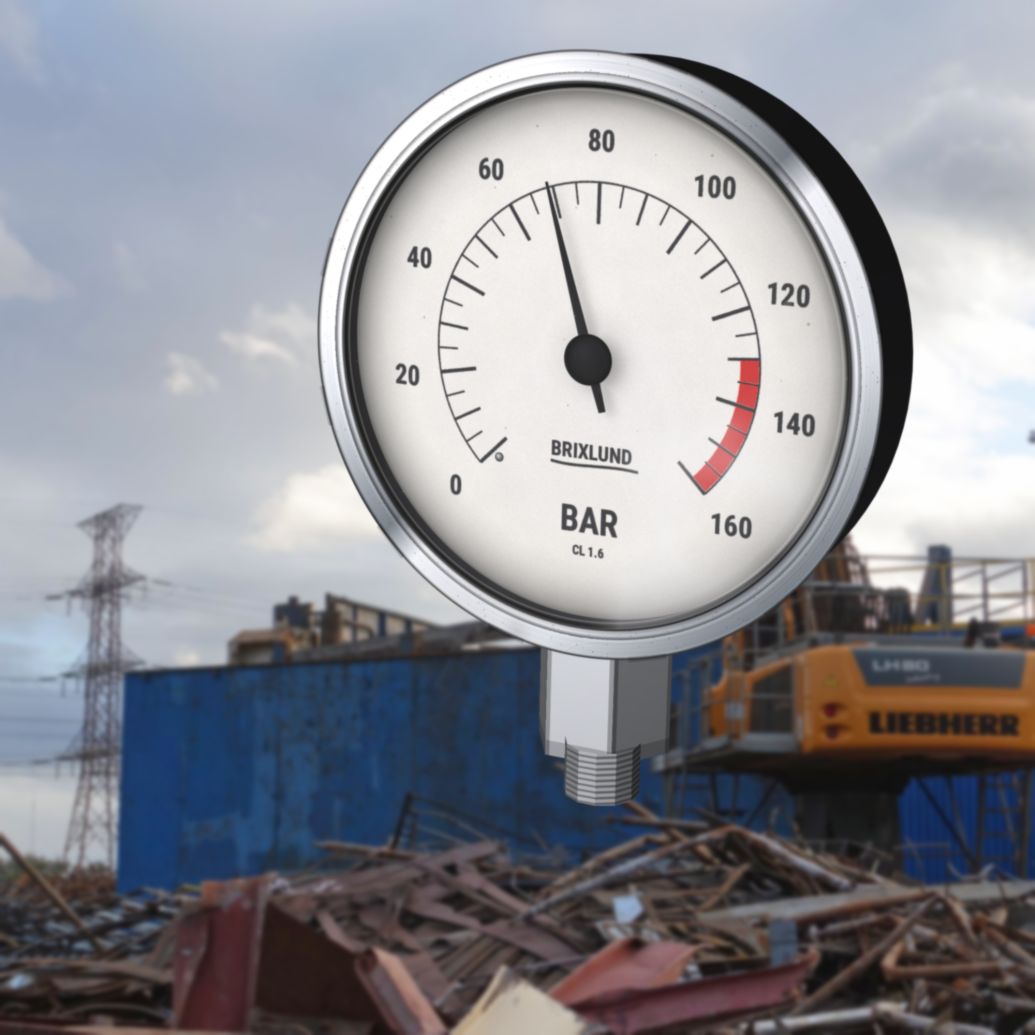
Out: 70; bar
